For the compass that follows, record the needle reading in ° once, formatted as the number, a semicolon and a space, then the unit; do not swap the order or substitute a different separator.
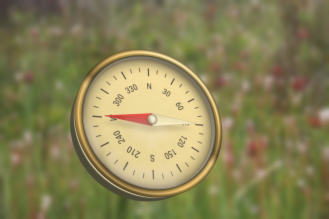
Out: 270; °
